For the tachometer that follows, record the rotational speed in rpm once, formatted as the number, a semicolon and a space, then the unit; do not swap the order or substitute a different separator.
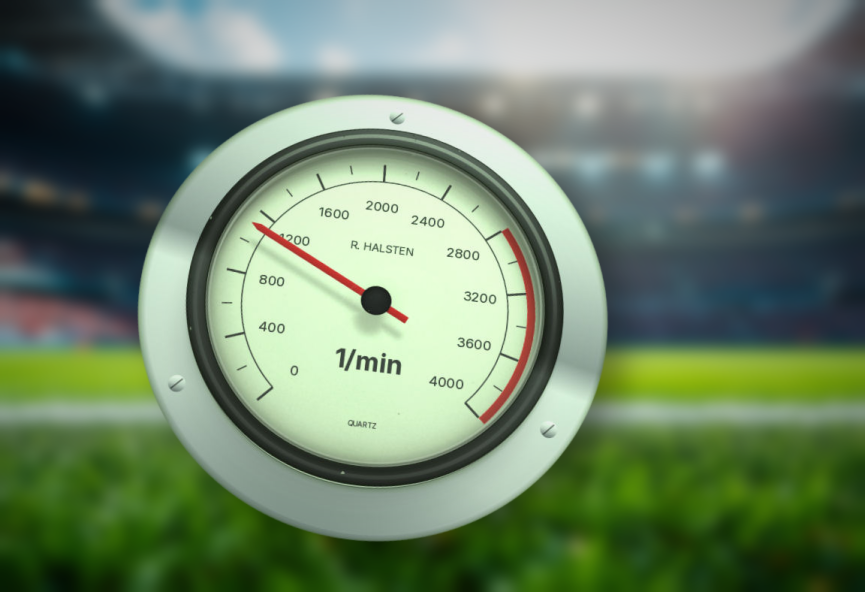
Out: 1100; rpm
